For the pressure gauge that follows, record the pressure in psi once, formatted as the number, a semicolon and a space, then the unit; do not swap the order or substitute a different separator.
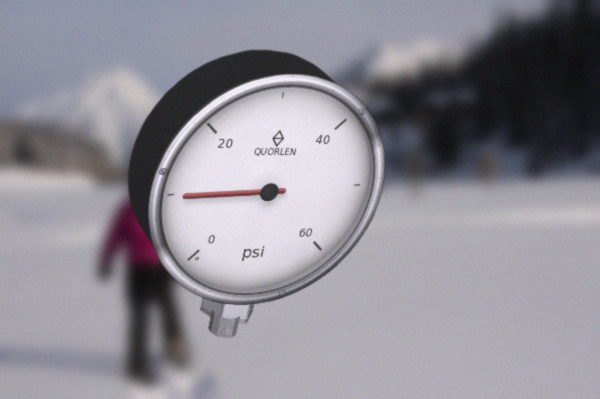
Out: 10; psi
